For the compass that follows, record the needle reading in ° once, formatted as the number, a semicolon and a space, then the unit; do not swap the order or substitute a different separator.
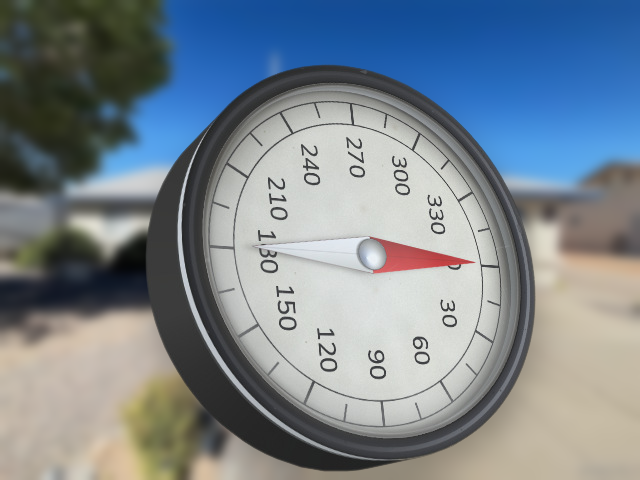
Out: 0; °
